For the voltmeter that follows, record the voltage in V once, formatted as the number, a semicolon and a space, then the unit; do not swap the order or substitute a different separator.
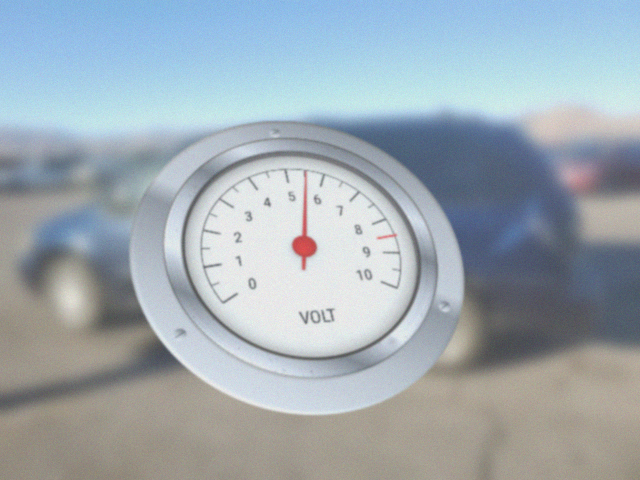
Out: 5.5; V
